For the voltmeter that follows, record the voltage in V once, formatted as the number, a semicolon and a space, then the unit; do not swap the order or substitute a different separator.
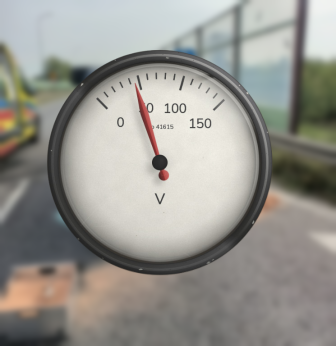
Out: 45; V
